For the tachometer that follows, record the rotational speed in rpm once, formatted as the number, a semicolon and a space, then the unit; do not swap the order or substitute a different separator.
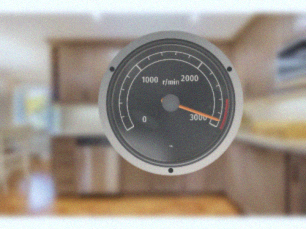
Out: 2900; rpm
